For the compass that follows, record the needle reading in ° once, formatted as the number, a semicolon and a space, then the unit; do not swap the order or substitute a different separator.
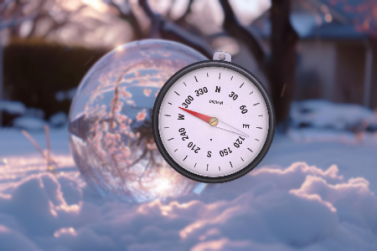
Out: 285; °
